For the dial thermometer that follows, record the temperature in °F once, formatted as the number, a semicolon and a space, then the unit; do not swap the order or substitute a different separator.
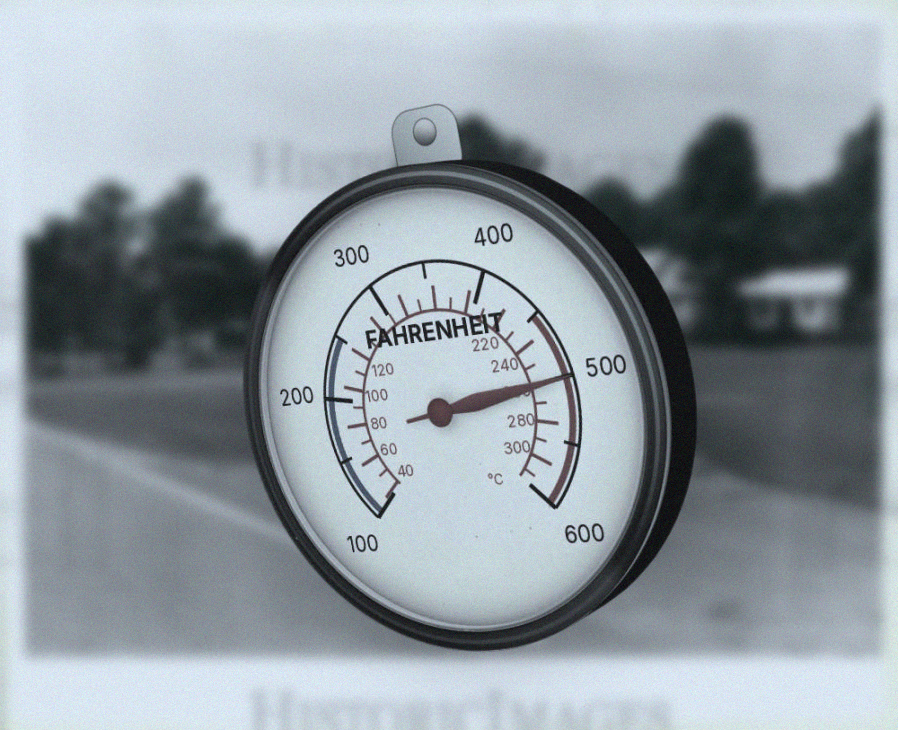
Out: 500; °F
